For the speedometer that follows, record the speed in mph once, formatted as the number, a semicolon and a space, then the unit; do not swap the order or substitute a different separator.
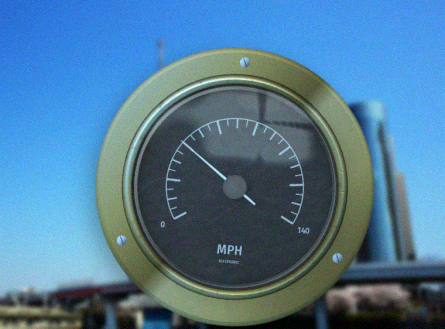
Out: 40; mph
